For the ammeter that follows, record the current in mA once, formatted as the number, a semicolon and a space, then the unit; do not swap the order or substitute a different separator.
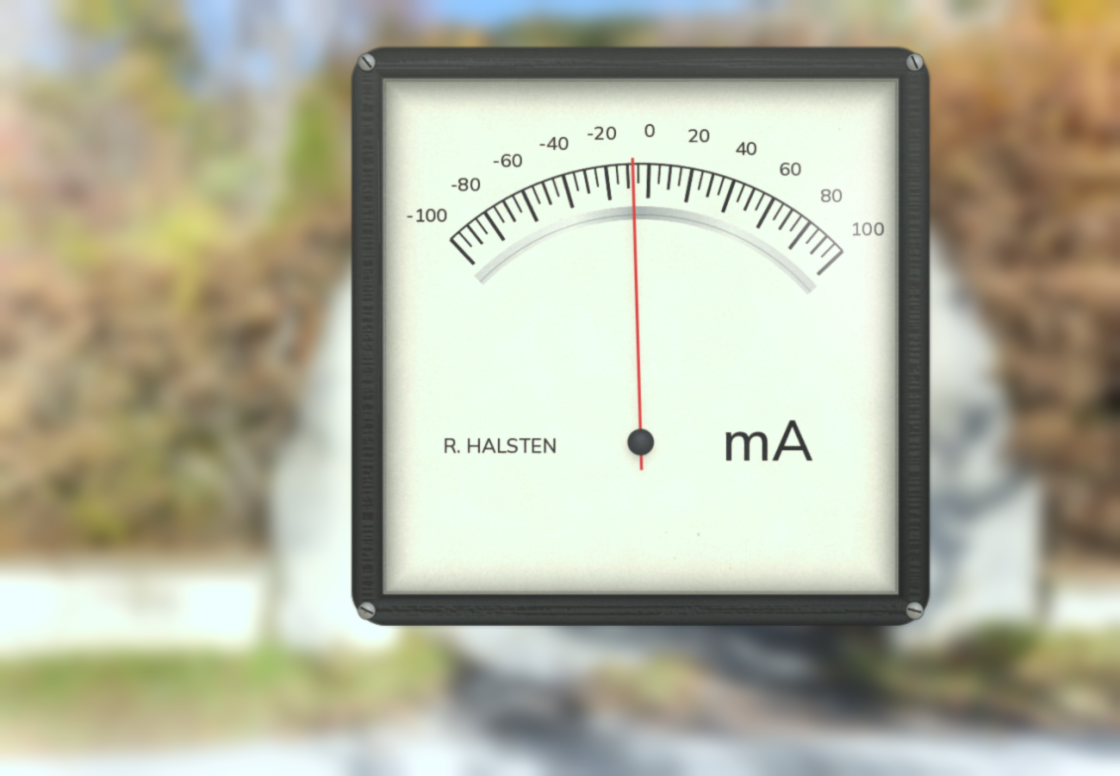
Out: -7.5; mA
